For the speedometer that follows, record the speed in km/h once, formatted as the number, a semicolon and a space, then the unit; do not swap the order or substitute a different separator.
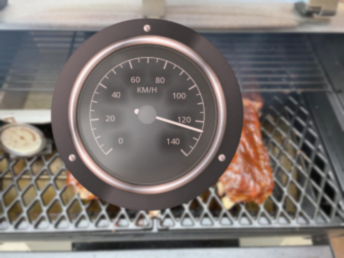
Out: 125; km/h
